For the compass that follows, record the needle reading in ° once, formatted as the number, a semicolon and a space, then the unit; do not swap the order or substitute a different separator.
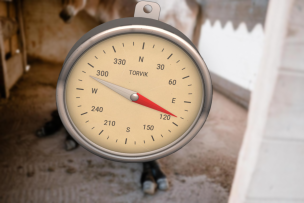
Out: 110; °
